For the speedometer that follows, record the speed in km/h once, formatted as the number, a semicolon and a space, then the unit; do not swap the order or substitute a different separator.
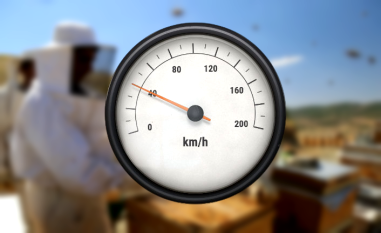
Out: 40; km/h
